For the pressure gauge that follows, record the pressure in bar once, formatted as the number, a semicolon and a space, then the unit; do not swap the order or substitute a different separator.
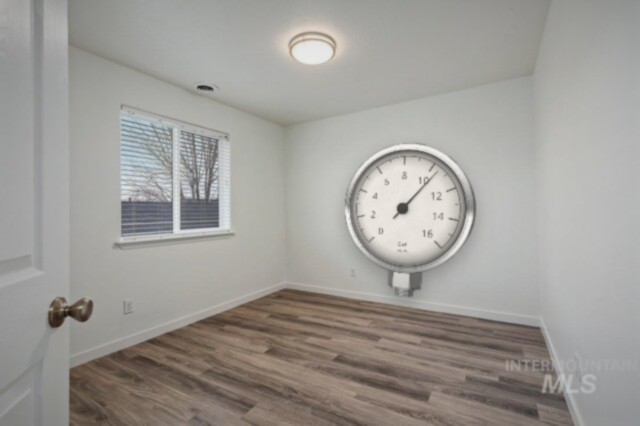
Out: 10.5; bar
